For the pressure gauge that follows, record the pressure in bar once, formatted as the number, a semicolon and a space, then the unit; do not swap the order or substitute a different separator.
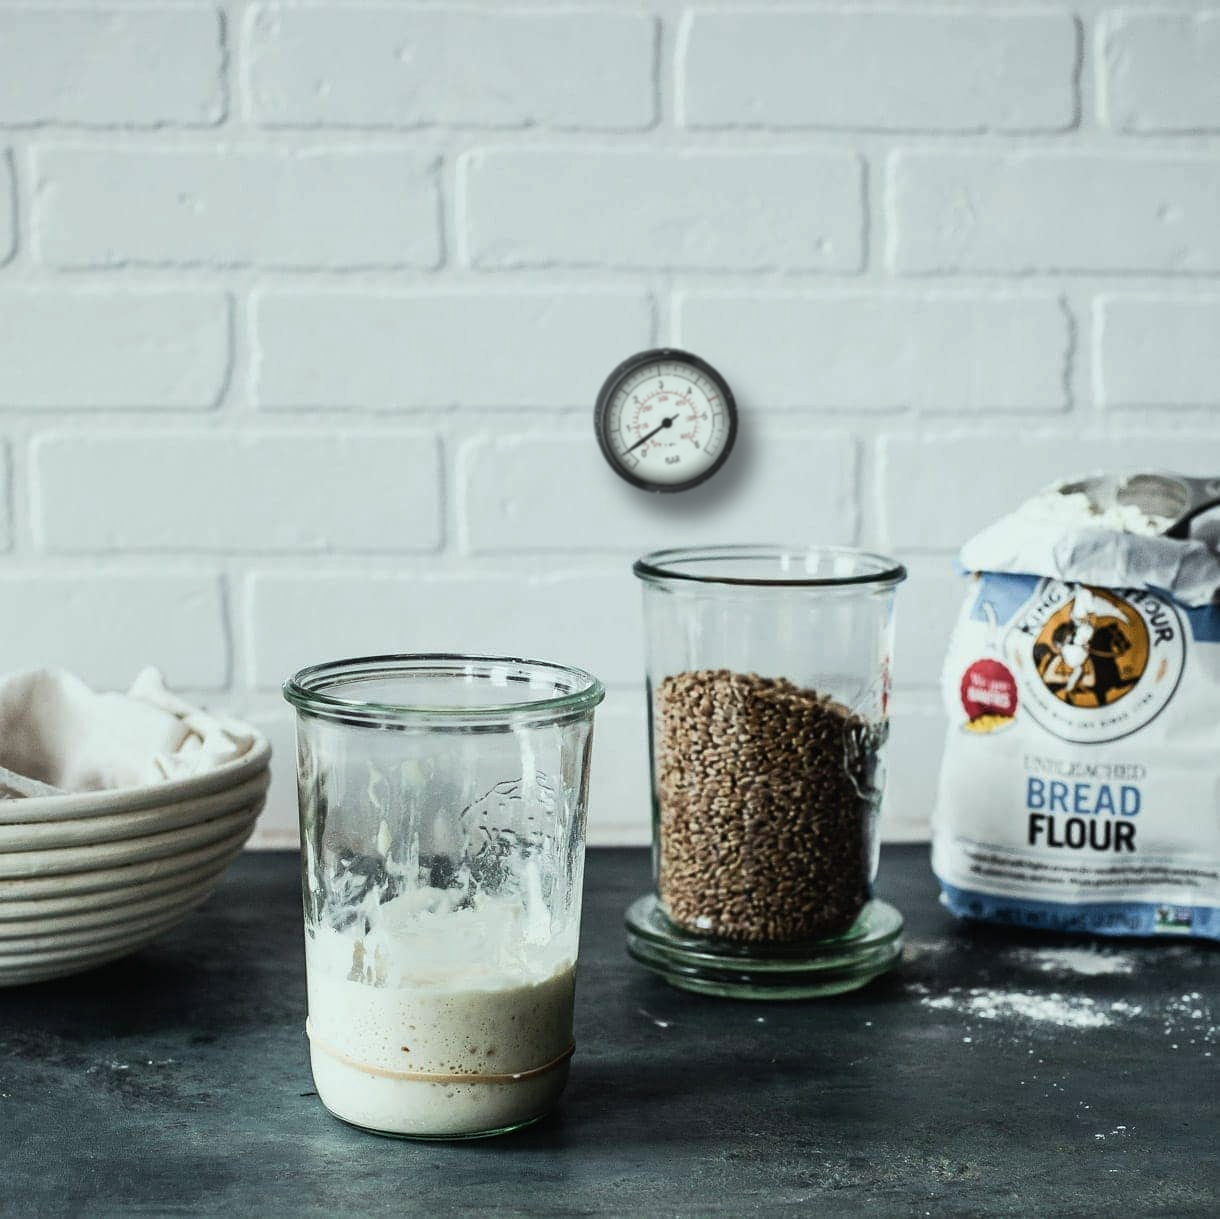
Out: 0.4; bar
